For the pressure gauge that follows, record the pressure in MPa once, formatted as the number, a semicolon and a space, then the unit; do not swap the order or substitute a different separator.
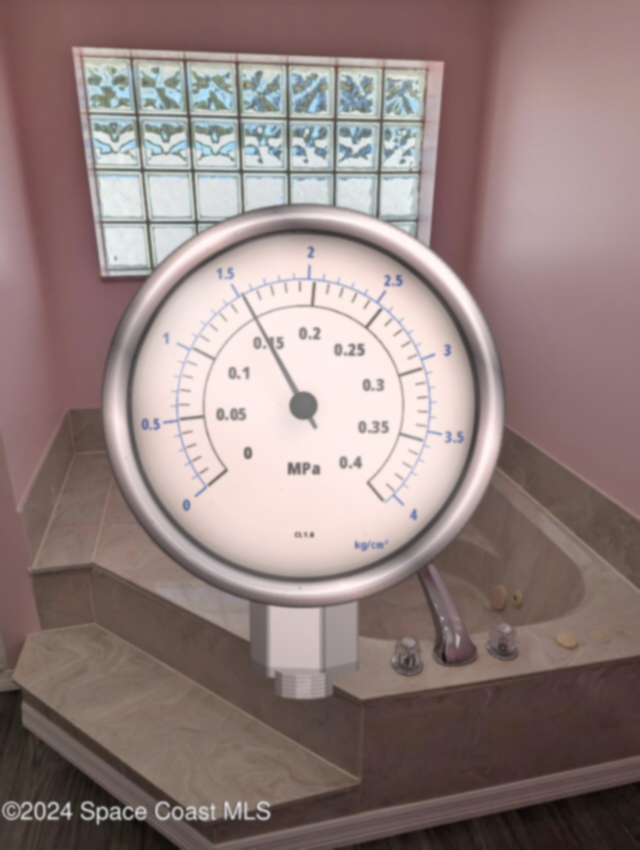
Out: 0.15; MPa
